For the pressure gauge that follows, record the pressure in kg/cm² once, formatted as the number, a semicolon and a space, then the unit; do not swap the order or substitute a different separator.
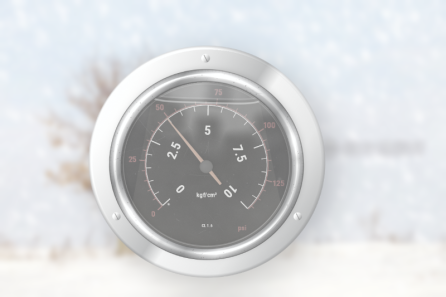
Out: 3.5; kg/cm²
